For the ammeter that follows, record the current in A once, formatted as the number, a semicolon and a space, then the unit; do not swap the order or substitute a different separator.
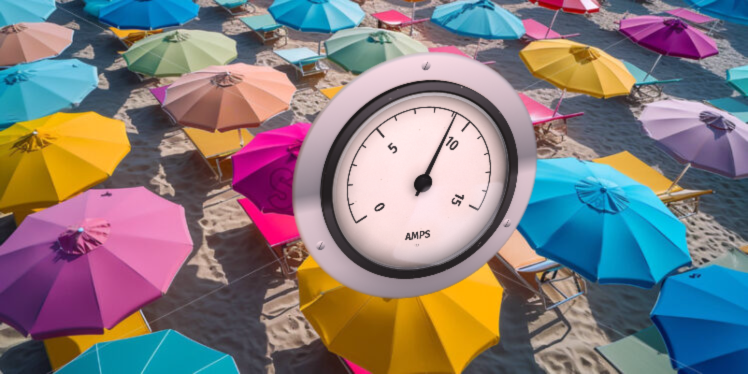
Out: 9; A
